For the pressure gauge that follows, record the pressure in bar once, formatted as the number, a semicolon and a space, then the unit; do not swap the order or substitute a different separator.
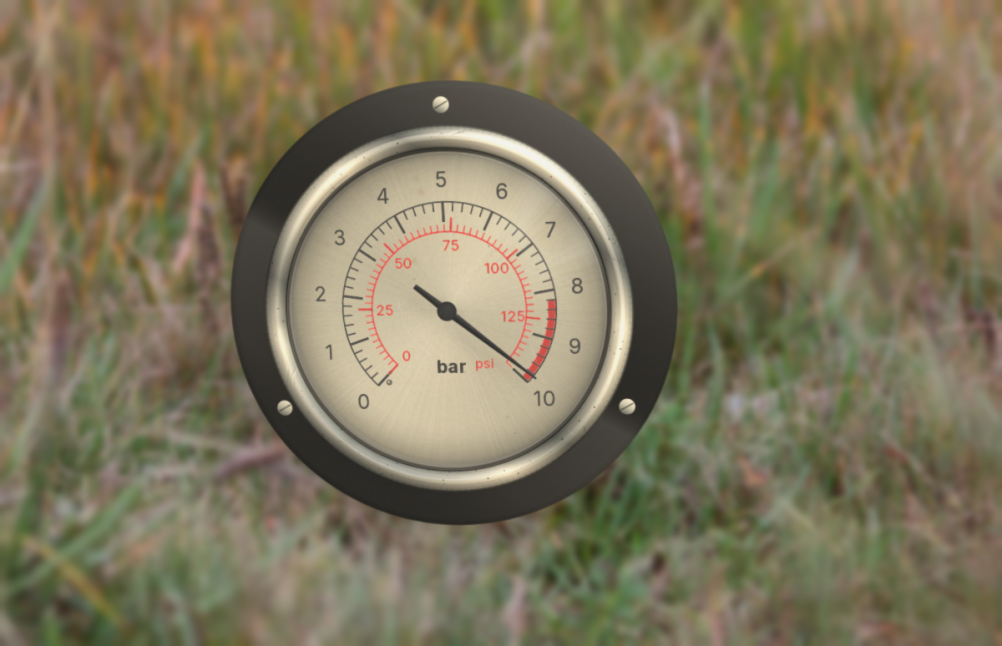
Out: 9.8; bar
